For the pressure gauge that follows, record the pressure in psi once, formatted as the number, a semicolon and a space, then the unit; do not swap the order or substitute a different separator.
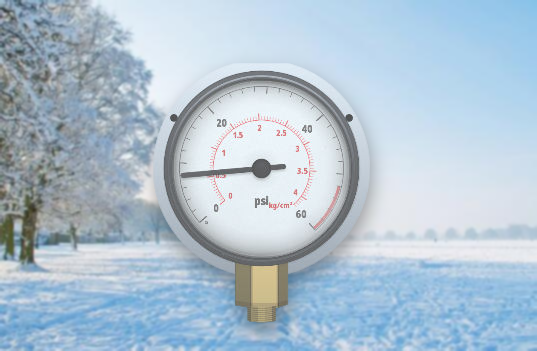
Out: 8; psi
